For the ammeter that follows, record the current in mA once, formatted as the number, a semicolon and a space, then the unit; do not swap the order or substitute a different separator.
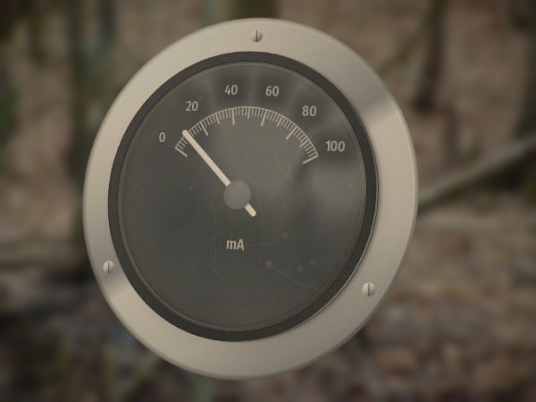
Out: 10; mA
